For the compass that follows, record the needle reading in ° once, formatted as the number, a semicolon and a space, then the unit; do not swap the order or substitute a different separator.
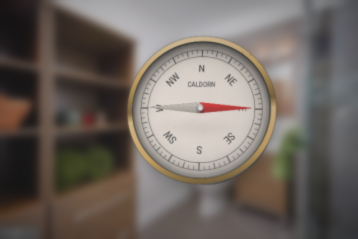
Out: 90; °
